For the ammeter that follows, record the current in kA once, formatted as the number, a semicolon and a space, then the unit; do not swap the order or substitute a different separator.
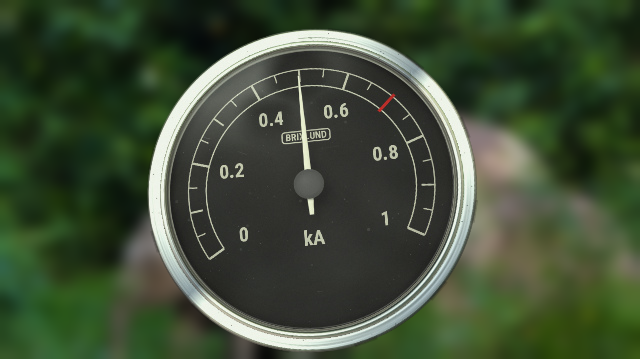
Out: 0.5; kA
